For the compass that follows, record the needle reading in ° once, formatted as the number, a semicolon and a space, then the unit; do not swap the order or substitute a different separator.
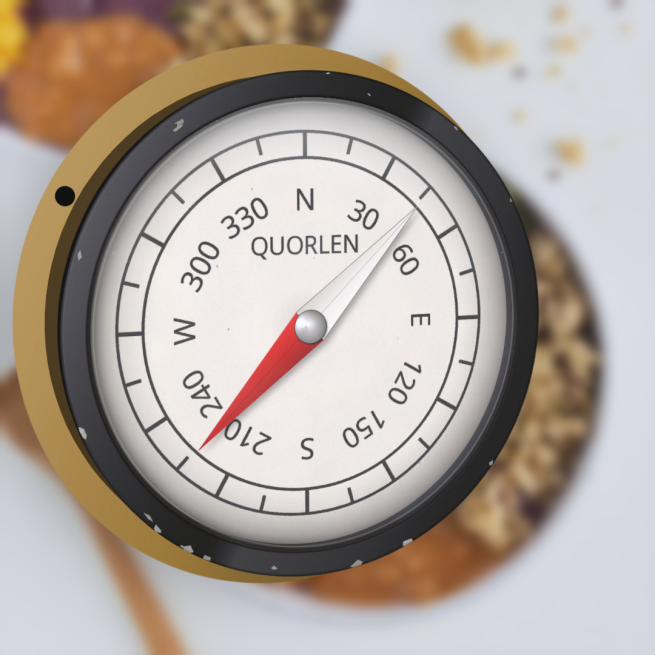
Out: 225; °
